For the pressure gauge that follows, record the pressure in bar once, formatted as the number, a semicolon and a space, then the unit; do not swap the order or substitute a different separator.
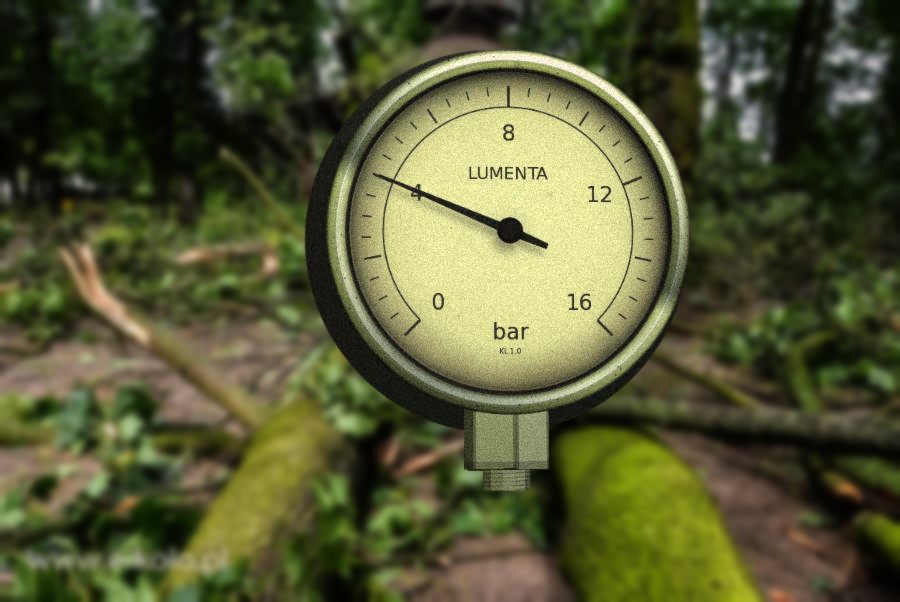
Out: 4; bar
